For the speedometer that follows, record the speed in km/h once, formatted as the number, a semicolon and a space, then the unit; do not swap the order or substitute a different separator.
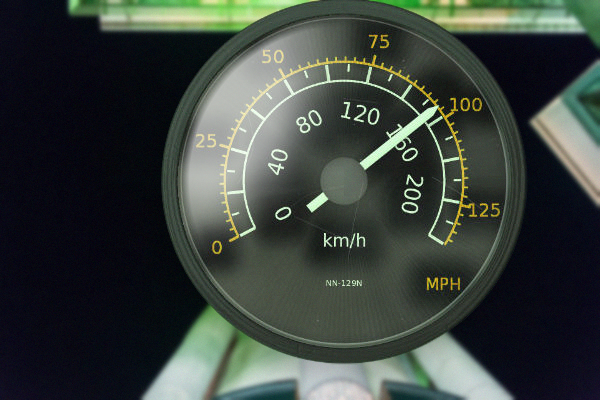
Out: 155; km/h
